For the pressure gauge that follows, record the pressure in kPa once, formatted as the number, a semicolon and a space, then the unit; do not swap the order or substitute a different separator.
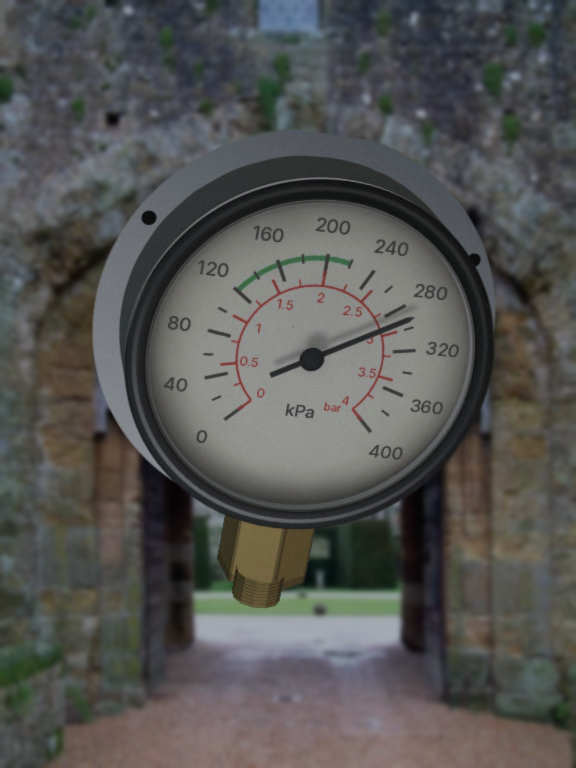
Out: 290; kPa
